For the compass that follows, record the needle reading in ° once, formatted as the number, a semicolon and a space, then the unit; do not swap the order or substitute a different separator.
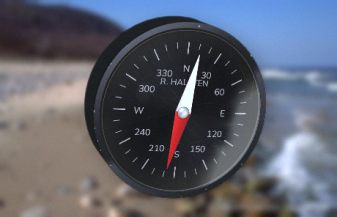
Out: 190; °
